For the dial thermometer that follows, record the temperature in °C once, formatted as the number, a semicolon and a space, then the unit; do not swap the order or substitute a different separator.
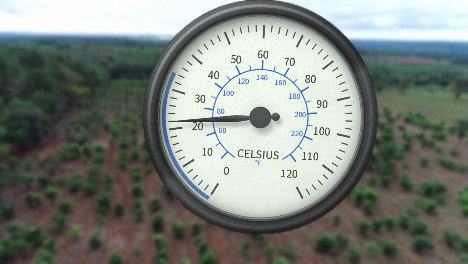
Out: 22; °C
